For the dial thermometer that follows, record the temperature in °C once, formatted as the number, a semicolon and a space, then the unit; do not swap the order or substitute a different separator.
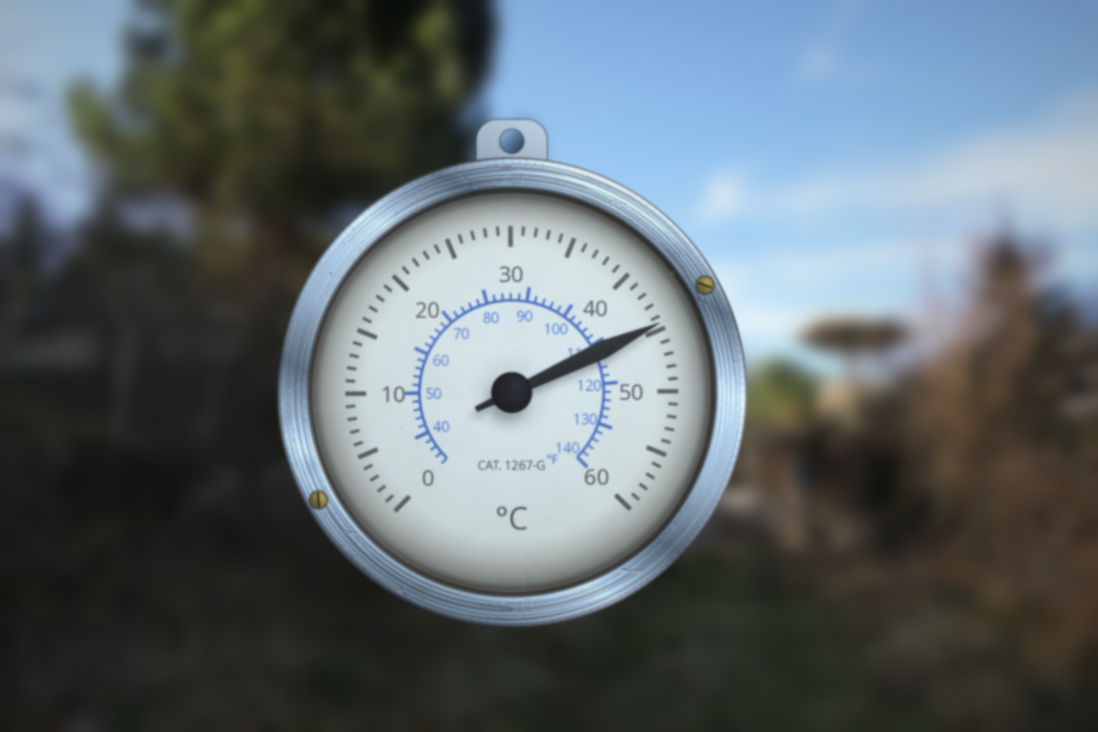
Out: 44.5; °C
